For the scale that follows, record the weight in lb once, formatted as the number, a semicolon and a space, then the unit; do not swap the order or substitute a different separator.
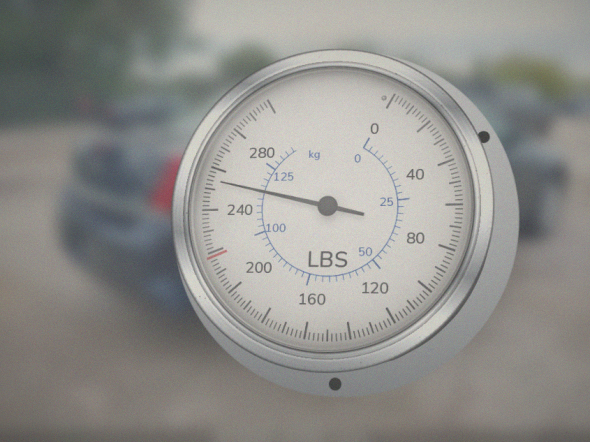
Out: 254; lb
